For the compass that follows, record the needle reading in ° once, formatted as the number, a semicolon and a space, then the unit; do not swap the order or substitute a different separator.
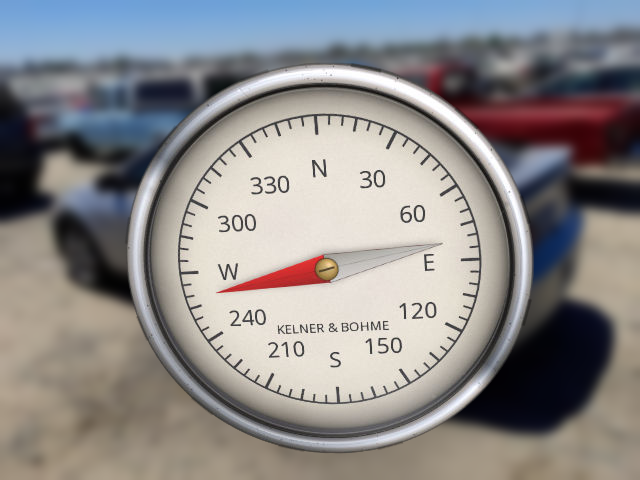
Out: 260; °
